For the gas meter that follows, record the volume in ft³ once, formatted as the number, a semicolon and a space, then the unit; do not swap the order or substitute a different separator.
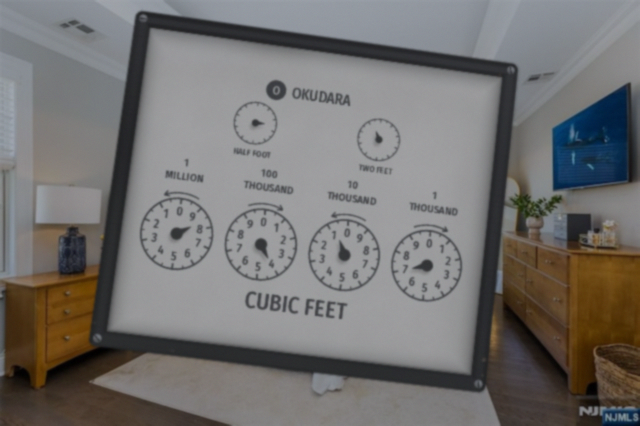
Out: 840700; ft³
